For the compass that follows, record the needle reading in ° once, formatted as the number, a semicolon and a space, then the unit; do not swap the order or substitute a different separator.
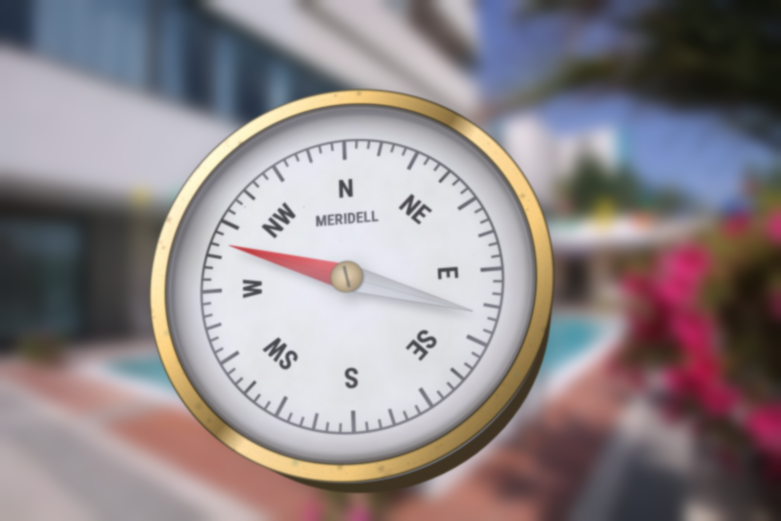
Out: 290; °
